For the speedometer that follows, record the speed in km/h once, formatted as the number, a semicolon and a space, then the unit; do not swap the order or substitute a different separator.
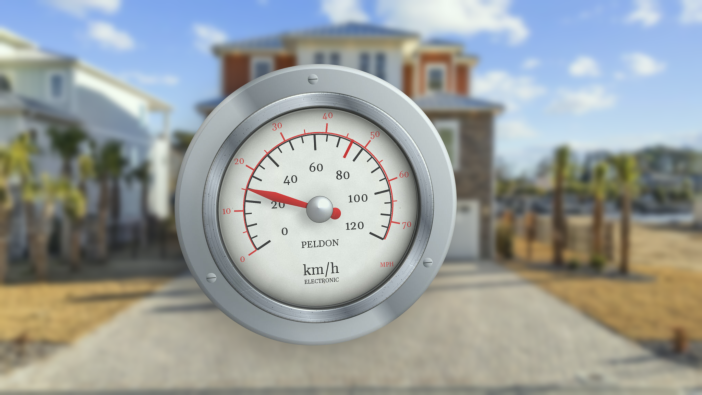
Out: 25; km/h
